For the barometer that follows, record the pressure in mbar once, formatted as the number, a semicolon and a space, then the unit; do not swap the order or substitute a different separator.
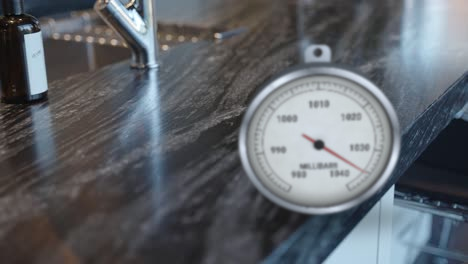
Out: 1035; mbar
